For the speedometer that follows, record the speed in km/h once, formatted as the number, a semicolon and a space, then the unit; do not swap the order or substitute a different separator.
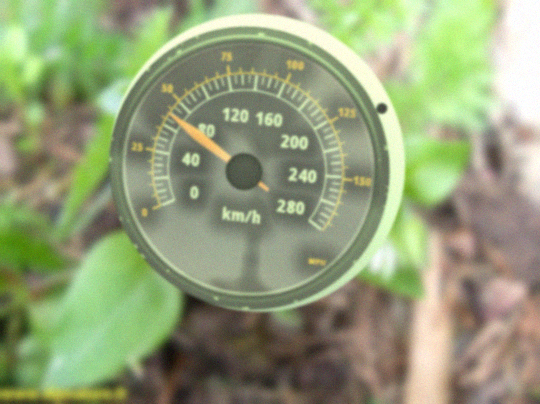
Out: 70; km/h
